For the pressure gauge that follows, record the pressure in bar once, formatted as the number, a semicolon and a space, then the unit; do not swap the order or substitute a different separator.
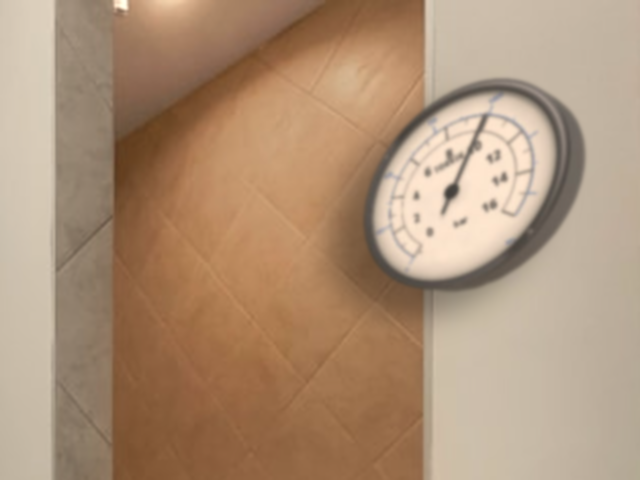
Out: 10; bar
